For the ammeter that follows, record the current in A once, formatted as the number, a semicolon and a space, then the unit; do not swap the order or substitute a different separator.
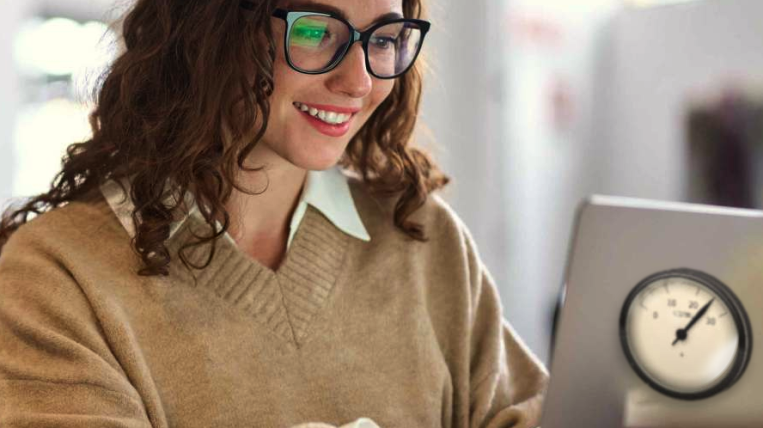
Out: 25; A
